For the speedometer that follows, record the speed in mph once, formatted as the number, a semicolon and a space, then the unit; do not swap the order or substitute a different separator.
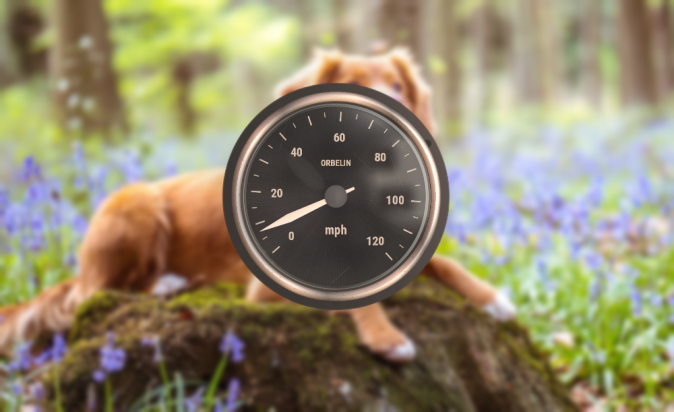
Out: 7.5; mph
